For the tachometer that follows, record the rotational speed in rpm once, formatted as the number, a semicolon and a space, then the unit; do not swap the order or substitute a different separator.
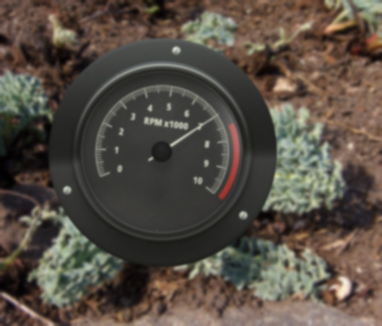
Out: 7000; rpm
